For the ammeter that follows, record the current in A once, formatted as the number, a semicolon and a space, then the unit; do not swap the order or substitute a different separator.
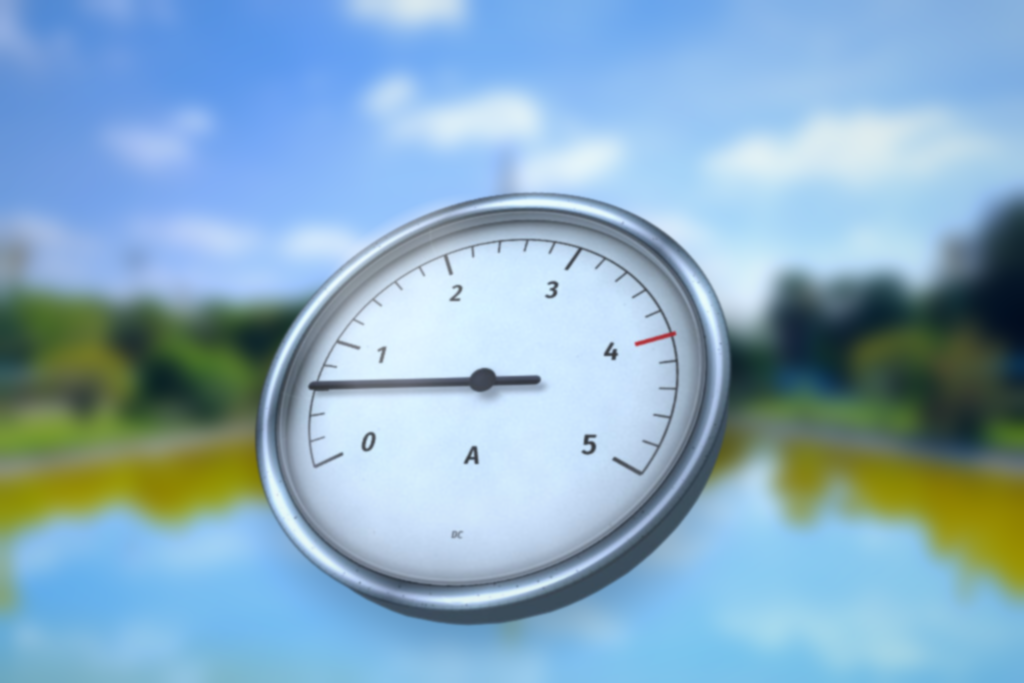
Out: 0.6; A
